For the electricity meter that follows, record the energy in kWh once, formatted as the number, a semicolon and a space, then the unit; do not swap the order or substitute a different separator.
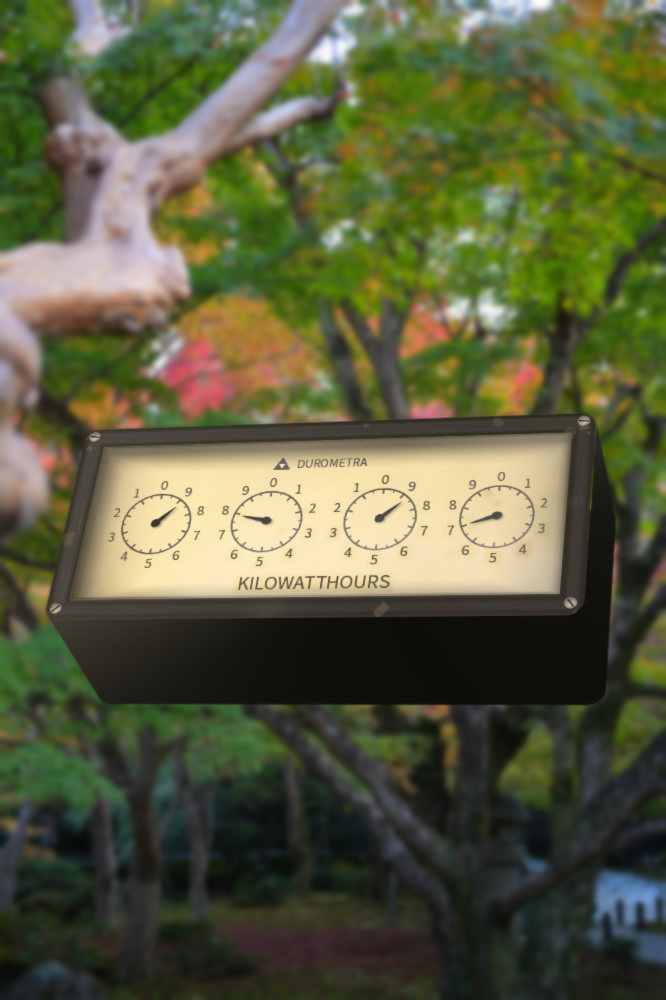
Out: 8787; kWh
